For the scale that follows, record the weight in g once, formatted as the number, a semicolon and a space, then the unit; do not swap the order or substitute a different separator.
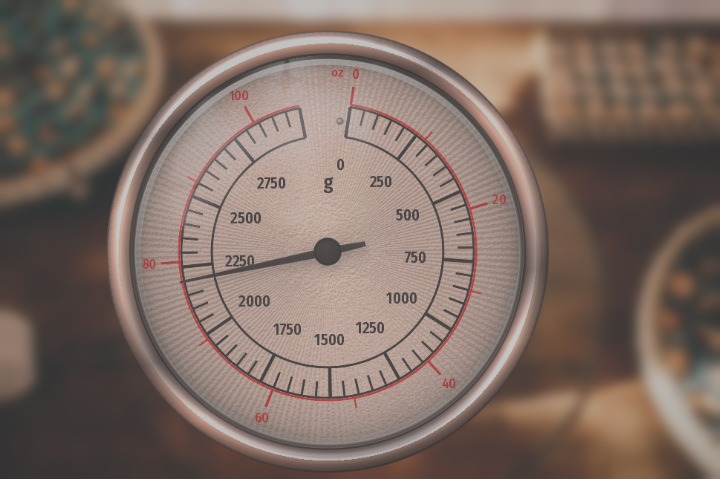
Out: 2200; g
